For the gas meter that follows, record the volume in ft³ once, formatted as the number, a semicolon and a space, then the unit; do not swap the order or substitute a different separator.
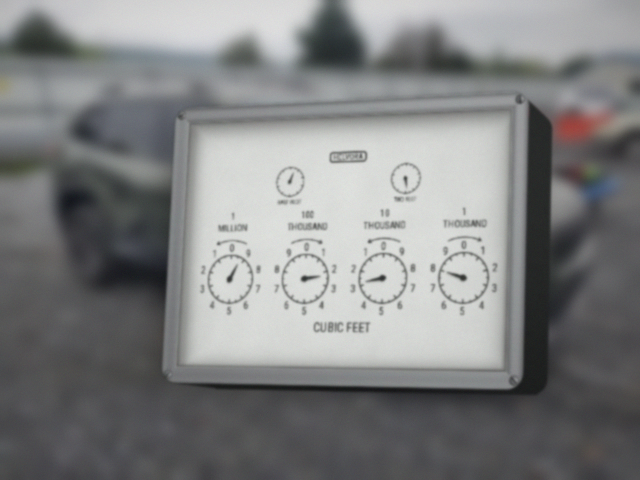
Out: 922800; ft³
